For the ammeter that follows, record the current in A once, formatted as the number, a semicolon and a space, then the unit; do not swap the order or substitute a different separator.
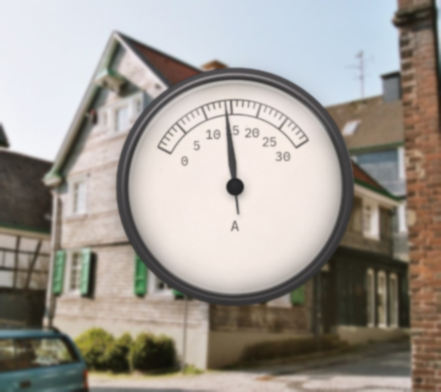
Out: 14; A
